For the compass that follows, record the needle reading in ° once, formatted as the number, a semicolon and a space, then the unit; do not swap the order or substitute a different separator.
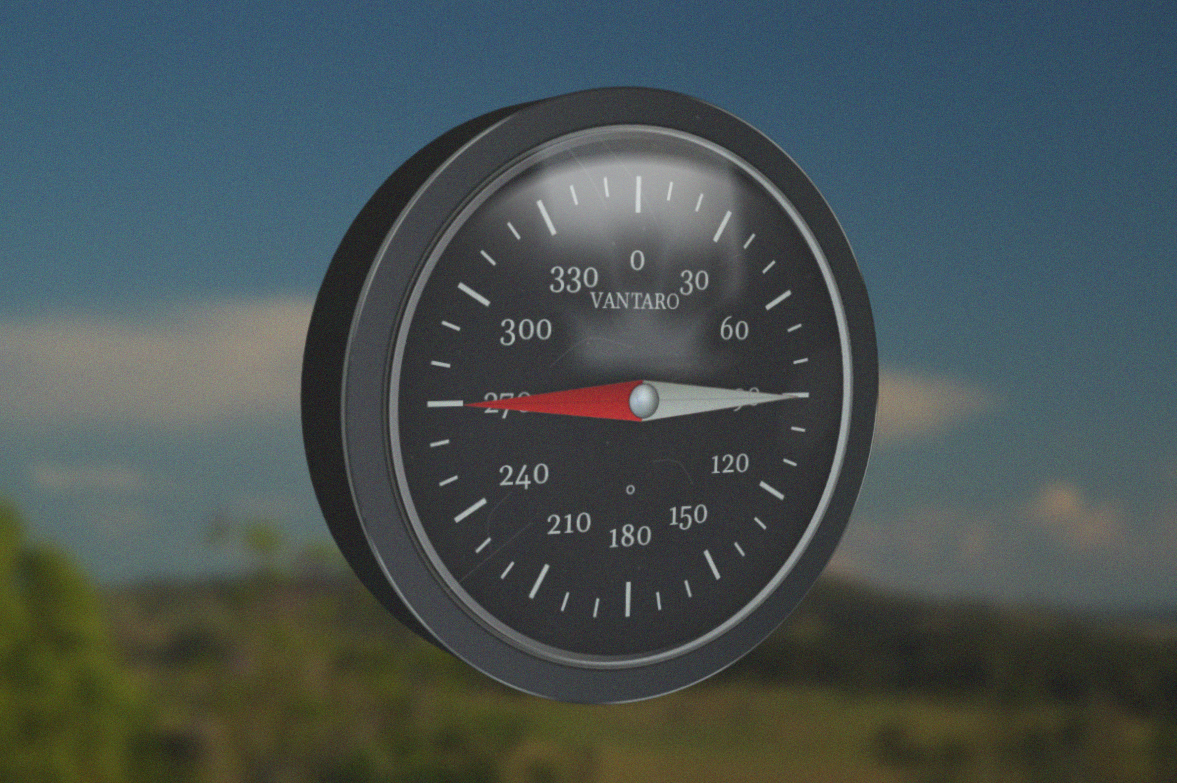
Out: 270; °
